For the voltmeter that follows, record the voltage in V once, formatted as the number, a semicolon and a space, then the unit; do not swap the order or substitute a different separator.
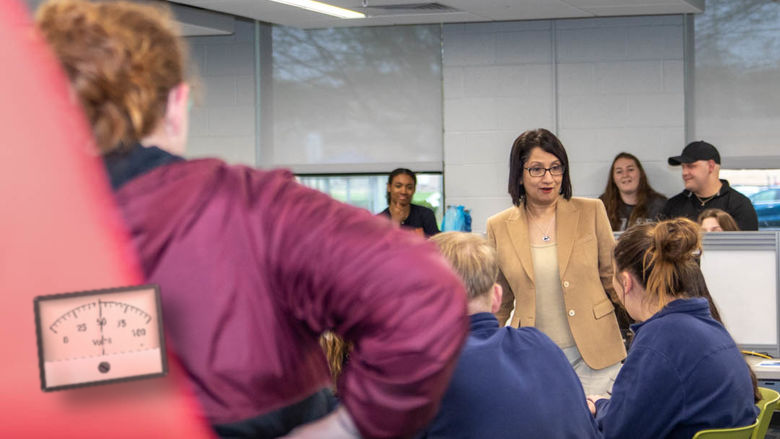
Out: 50; V
